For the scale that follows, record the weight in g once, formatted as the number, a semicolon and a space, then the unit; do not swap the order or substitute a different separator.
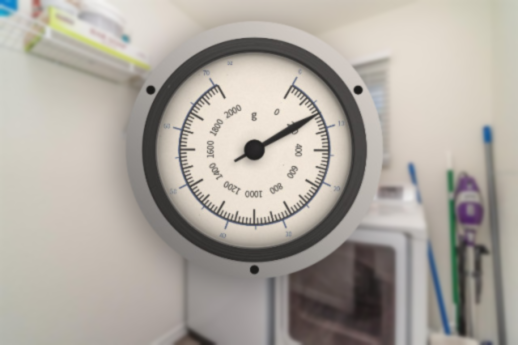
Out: 200; g
